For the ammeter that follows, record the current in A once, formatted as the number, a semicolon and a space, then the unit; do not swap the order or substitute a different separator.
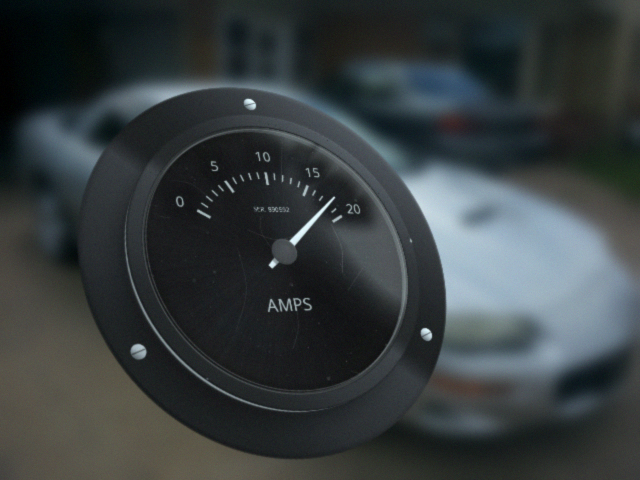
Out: 18; A
